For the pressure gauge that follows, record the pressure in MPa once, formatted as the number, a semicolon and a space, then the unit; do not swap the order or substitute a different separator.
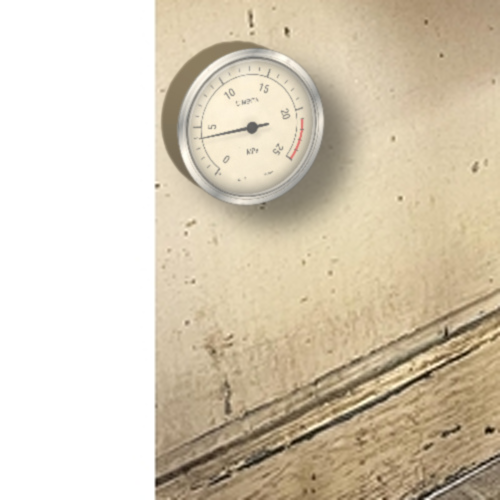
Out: 4; MPa
